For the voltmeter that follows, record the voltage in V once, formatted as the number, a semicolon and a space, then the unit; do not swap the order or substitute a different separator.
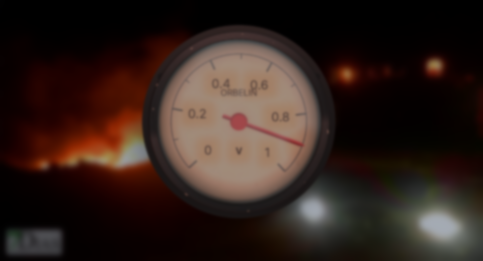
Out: 0.9; V
